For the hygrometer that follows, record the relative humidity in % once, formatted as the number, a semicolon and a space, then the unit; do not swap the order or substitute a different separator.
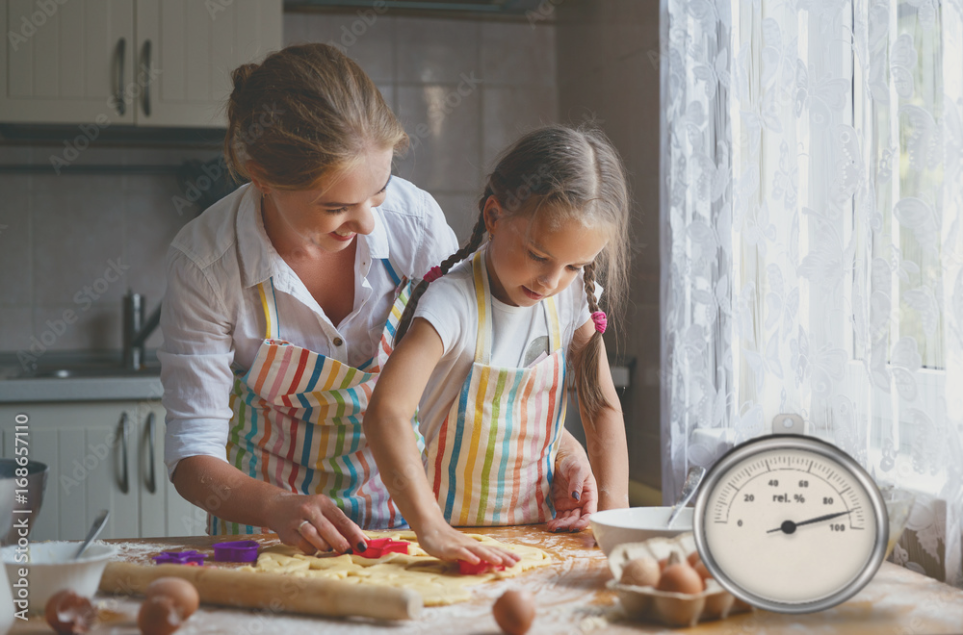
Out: 90; %
